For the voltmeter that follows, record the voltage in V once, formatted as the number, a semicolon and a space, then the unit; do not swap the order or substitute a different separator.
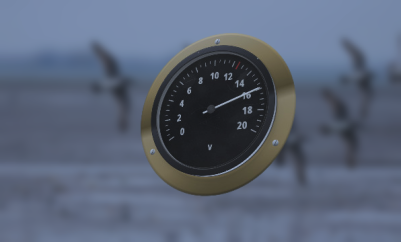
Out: 16; V
